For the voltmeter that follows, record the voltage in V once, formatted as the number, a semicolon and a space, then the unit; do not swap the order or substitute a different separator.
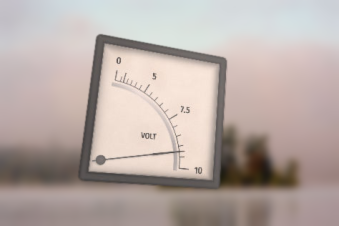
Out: 9.25; V
